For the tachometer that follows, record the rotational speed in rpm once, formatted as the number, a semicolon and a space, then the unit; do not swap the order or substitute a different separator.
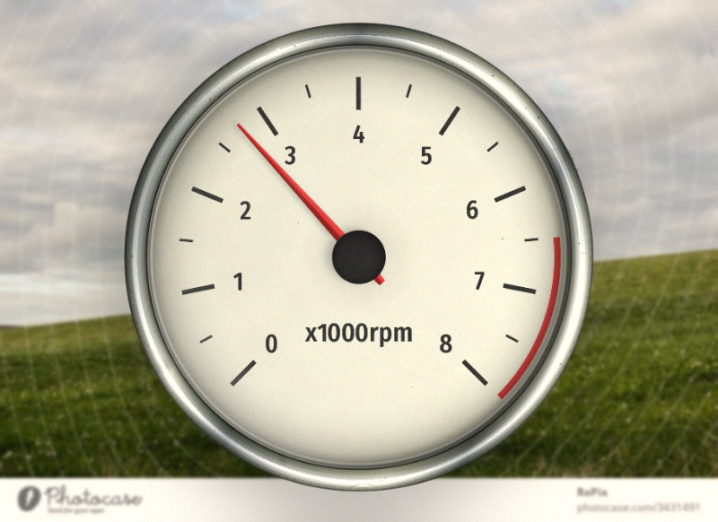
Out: 2750; rpm
